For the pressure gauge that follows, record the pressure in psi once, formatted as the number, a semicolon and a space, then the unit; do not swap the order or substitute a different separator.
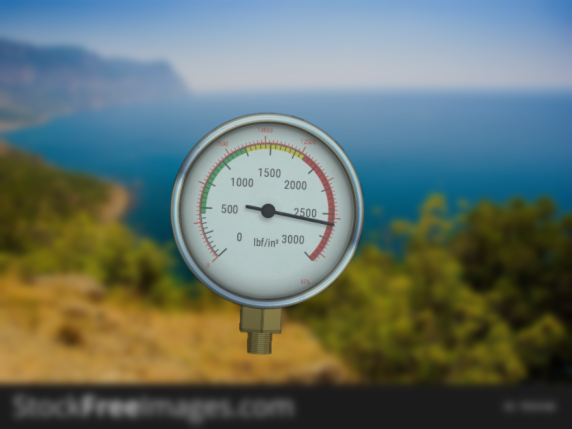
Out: 2600; psi
